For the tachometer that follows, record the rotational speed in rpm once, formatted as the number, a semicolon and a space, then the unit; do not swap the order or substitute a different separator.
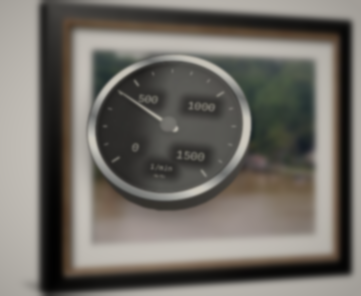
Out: 400; rpm
